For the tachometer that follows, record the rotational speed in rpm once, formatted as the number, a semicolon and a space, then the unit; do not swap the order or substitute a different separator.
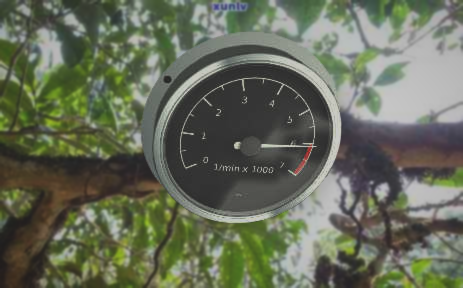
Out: 6000; rpm
